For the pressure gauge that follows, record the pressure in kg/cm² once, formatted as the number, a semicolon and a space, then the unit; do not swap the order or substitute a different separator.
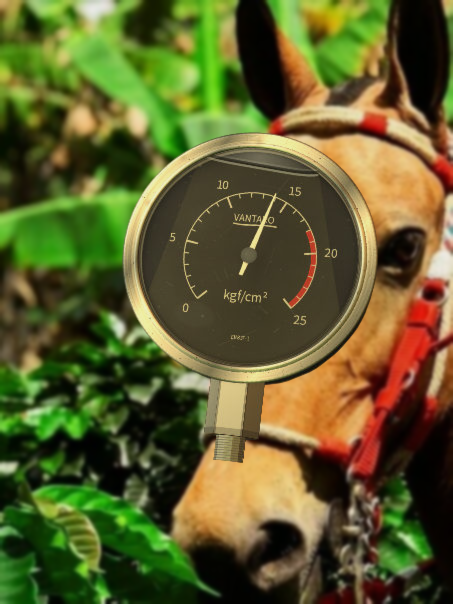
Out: 14; kg/cm²
